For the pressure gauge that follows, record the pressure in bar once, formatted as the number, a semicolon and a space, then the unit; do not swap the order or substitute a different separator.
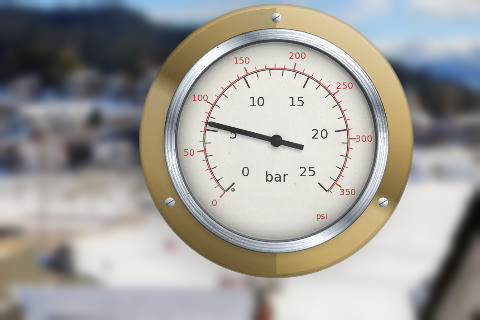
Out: 5.5; bar
